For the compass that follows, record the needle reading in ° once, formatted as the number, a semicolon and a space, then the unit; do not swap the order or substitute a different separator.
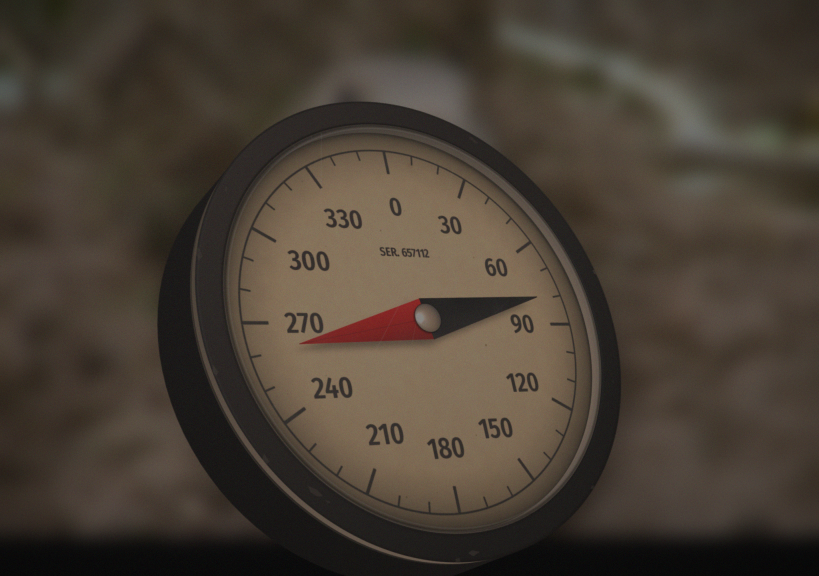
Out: 260; °
